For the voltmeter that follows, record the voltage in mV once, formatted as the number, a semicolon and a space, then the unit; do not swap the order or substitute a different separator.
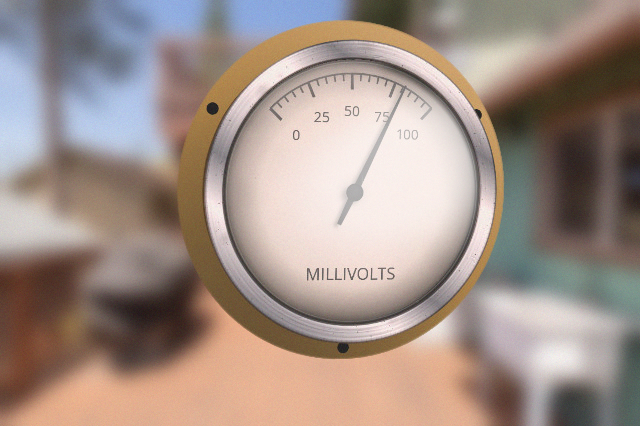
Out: 80; mV
